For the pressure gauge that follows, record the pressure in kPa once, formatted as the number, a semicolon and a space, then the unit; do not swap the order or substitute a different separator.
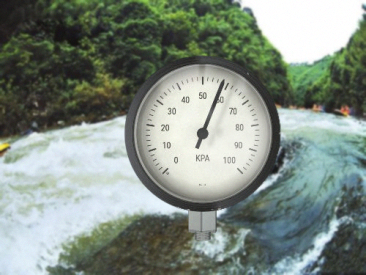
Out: 58; kPa
